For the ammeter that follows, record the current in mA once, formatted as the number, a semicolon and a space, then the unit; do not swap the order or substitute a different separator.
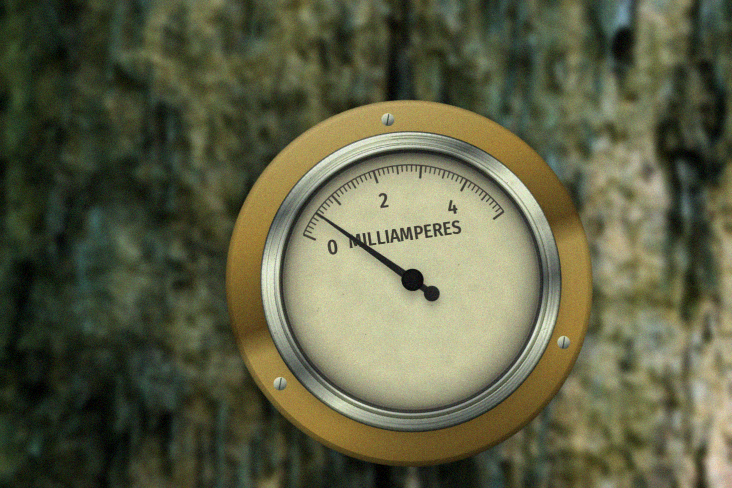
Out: 0.5; mA
